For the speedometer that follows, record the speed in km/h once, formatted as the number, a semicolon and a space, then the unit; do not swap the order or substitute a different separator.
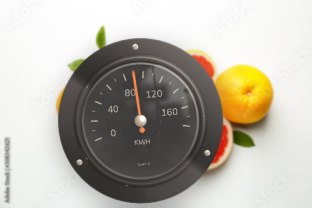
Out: 90; km/h
